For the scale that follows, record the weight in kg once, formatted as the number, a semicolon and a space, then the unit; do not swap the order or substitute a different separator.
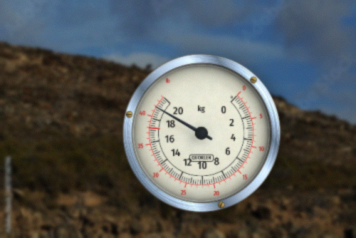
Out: 19; kg
